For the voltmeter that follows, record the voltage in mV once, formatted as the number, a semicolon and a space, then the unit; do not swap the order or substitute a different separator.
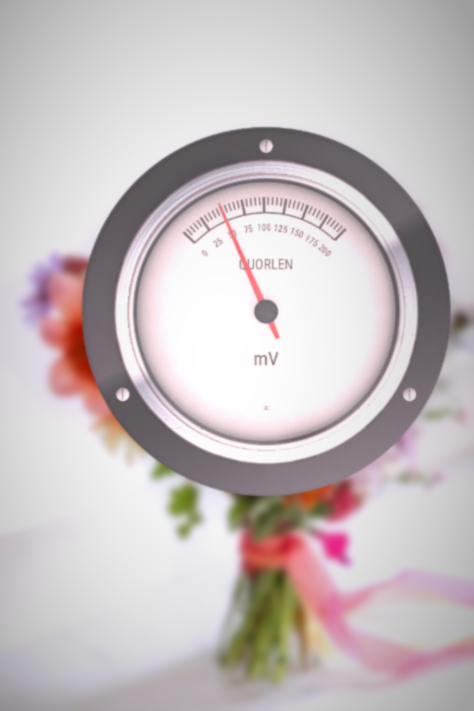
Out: 50; mV
